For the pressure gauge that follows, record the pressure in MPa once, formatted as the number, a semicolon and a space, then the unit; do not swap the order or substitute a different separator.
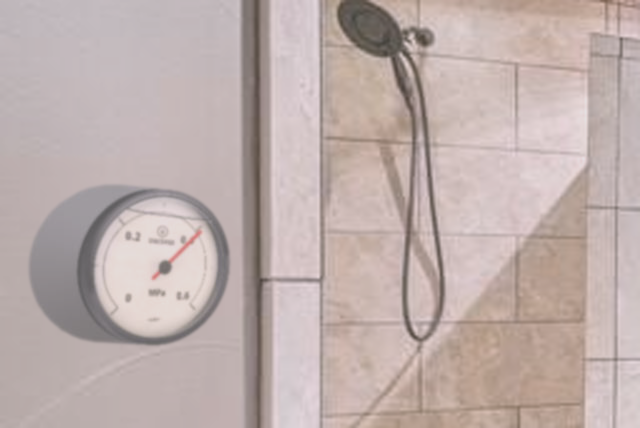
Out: 0.4; MPa
